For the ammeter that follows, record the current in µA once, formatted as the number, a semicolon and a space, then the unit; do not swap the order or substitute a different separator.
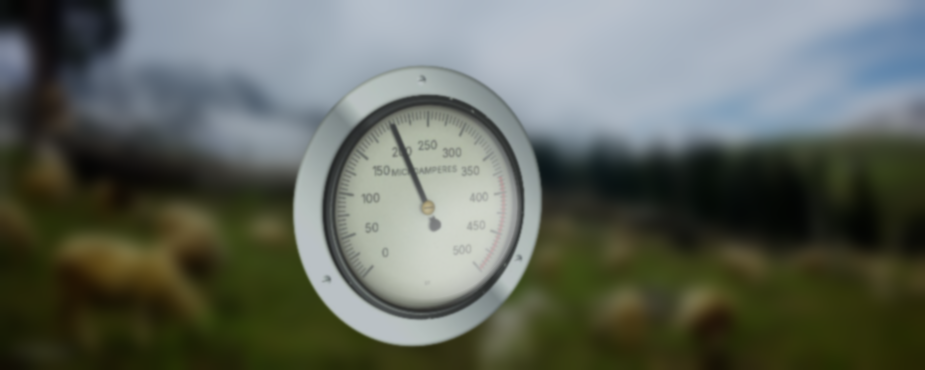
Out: 200; µA
